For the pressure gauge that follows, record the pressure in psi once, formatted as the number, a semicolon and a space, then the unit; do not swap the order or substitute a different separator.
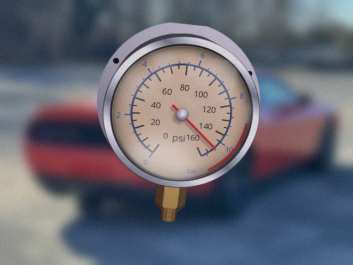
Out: 150; psi
